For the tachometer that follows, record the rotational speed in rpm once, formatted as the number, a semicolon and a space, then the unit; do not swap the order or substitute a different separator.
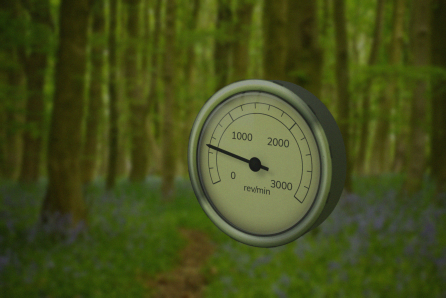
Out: 500; rpm
